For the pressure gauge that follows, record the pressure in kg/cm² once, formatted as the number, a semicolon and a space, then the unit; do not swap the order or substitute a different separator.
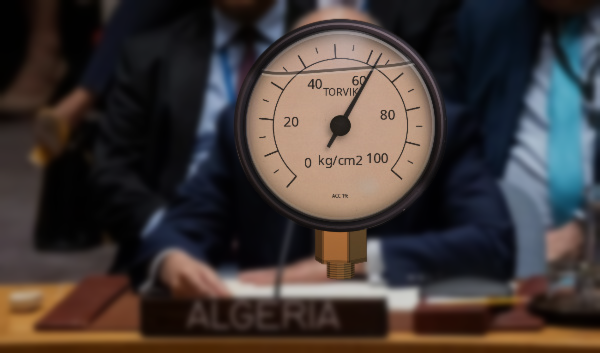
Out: 62.5; kg/cm²
